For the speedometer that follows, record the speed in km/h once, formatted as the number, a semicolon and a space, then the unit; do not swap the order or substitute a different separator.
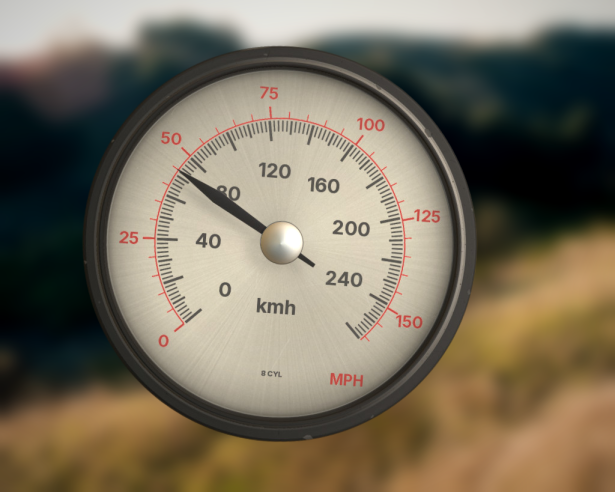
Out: 72; km/h
